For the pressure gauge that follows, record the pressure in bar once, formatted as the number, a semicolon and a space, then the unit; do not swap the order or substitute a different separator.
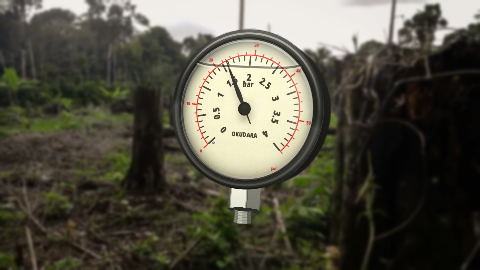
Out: 1.6; bar
